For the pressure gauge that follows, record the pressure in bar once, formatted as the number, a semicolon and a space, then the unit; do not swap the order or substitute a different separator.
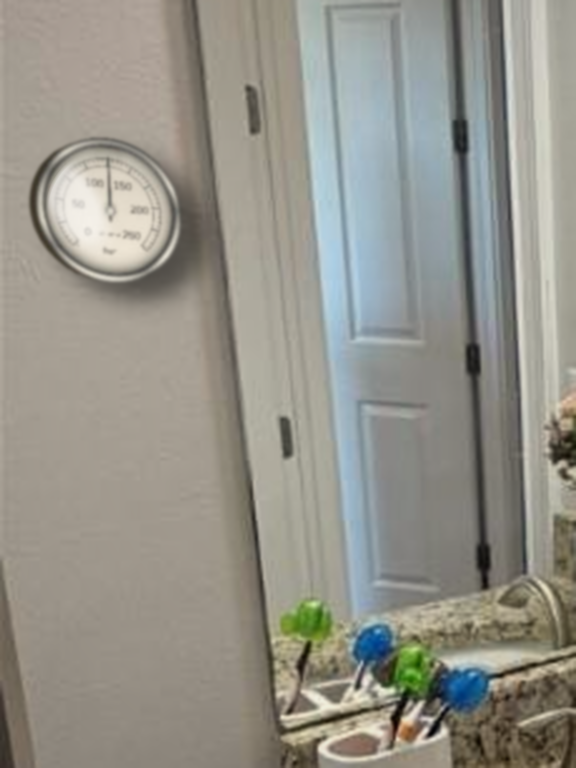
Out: 125; bar
